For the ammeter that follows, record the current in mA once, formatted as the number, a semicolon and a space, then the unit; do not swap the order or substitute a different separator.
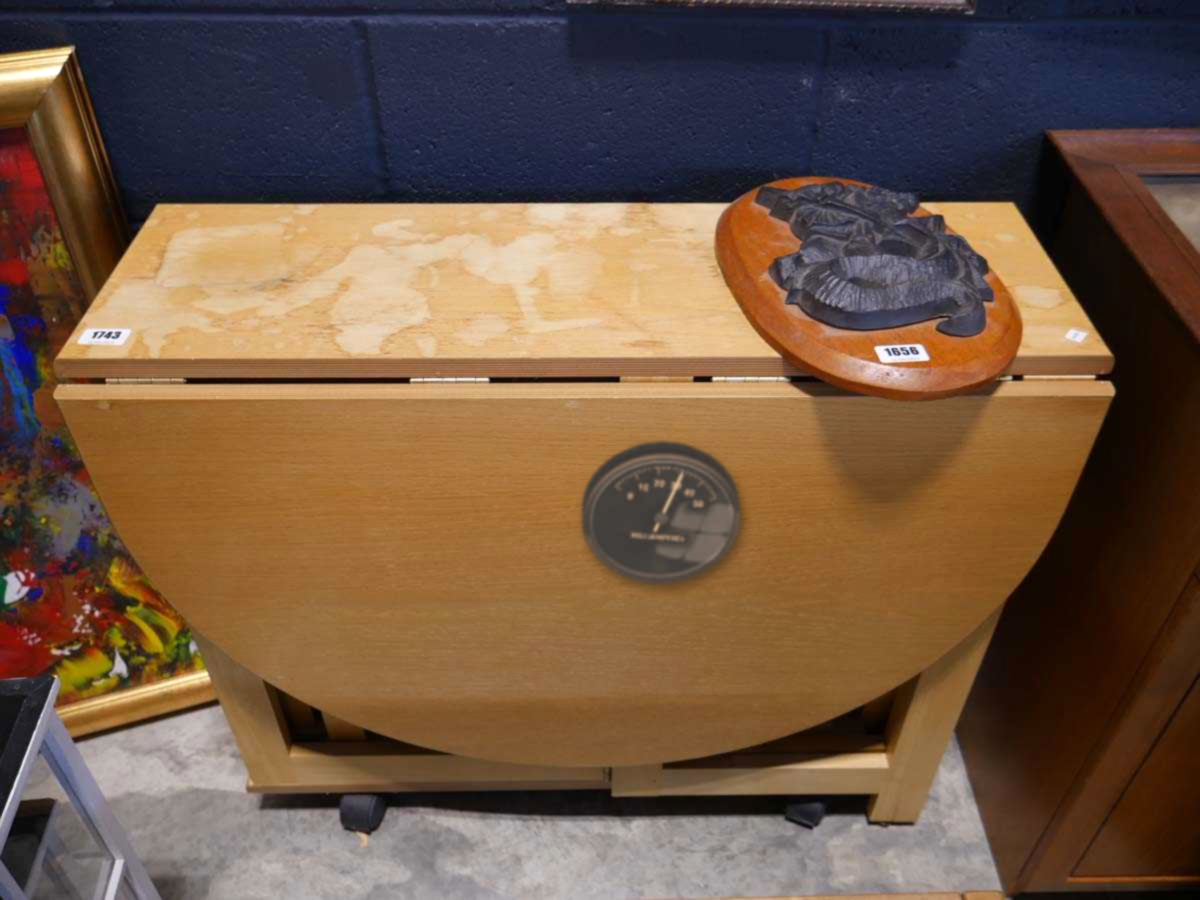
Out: 30; mA
